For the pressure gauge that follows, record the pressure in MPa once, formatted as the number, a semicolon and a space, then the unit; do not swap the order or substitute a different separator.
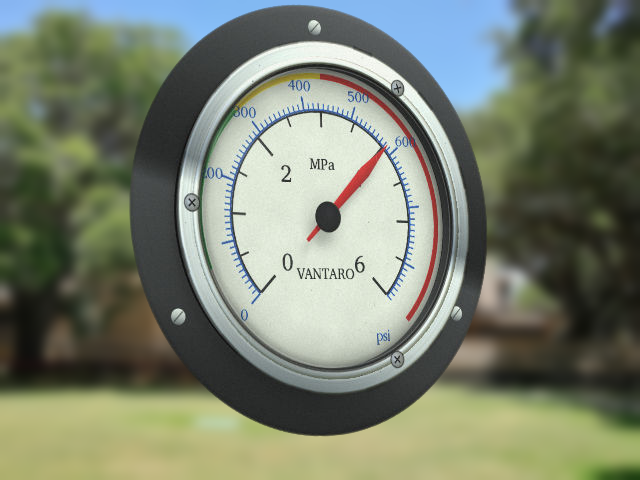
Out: 4; MPa
